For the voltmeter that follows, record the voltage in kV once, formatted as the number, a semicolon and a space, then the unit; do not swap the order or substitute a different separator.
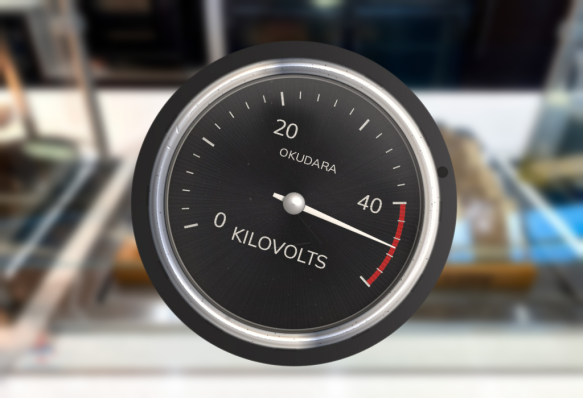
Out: 45; kV
